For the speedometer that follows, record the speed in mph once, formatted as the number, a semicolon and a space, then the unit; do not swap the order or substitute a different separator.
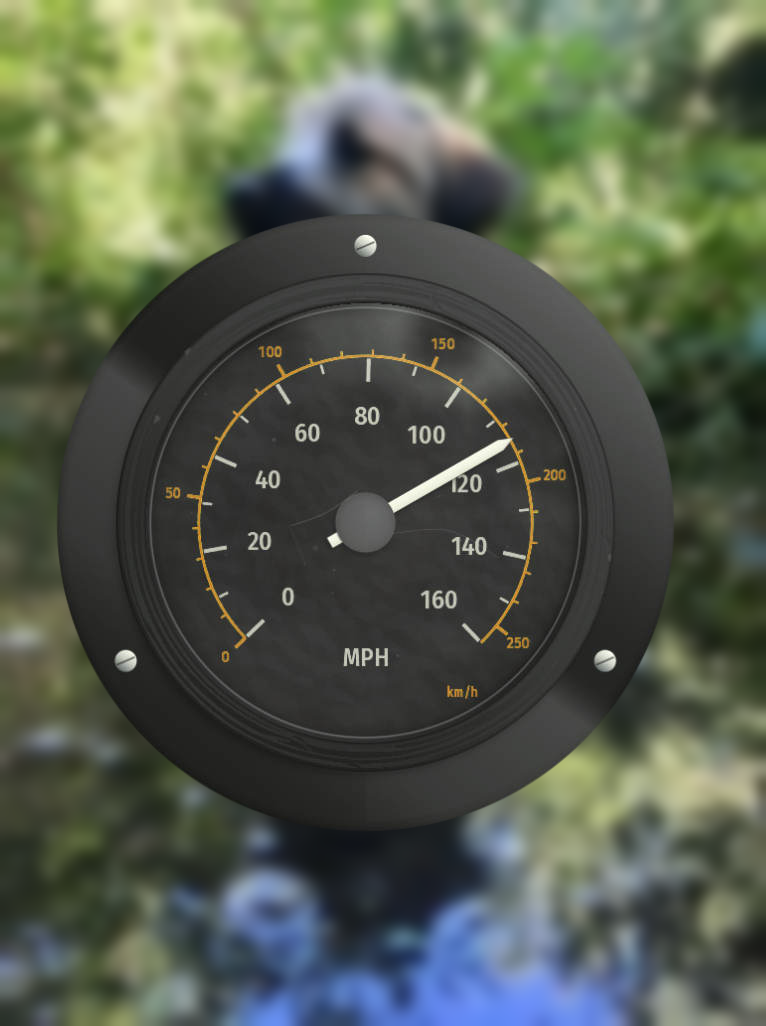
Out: 115; mph
